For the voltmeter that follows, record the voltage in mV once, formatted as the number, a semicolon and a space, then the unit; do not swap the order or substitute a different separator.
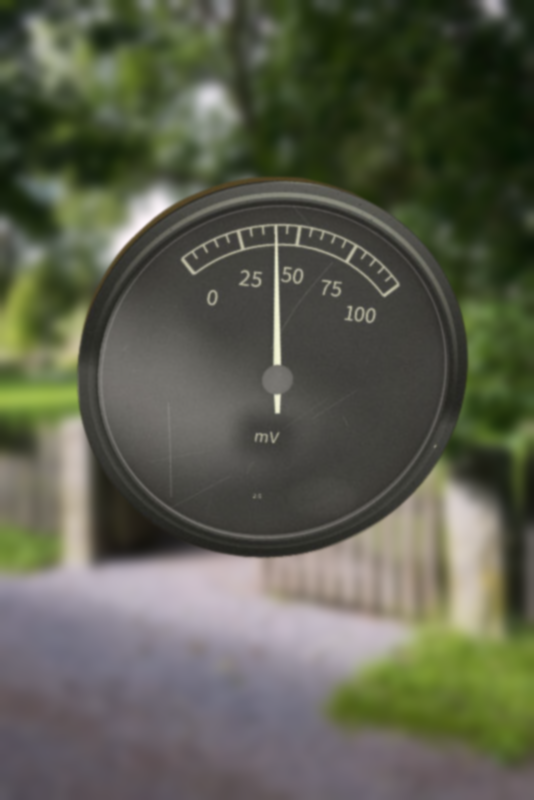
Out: 40; mV
